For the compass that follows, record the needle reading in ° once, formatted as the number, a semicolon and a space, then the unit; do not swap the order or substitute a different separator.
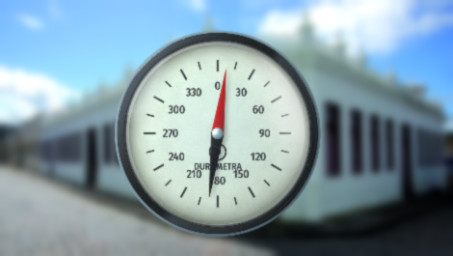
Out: 7.5; °
